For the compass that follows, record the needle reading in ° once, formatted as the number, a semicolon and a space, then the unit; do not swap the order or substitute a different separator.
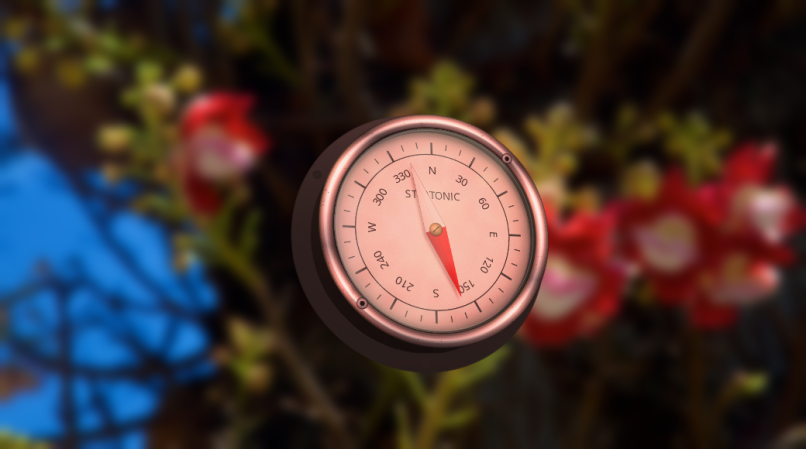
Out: 160; °
